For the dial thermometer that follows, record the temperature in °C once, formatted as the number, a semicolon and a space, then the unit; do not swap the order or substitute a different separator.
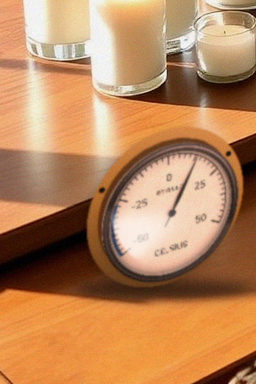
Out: 12.5; °C
